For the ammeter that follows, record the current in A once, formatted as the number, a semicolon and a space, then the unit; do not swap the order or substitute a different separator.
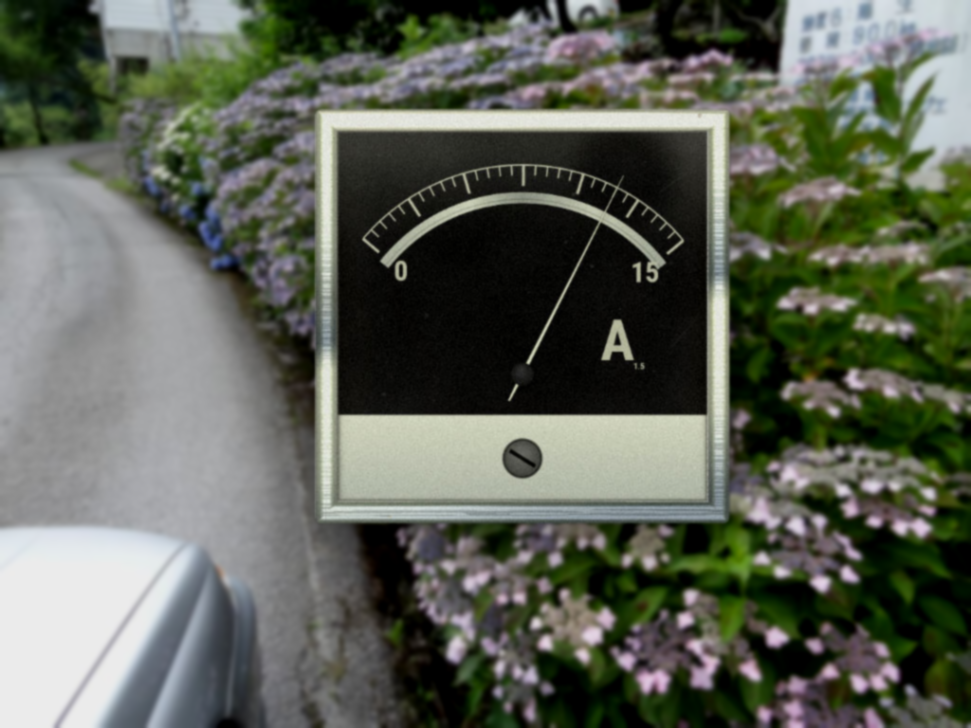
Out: 11.5; A
